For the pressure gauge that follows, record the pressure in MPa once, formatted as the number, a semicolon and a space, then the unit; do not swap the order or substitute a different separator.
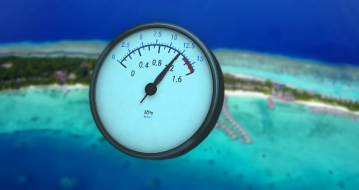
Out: 1.2; MPa
